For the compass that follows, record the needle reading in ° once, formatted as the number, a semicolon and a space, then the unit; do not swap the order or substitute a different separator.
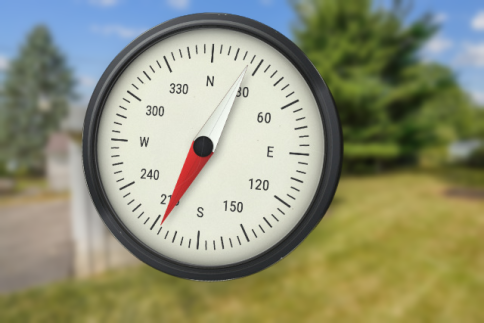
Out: 205; °
